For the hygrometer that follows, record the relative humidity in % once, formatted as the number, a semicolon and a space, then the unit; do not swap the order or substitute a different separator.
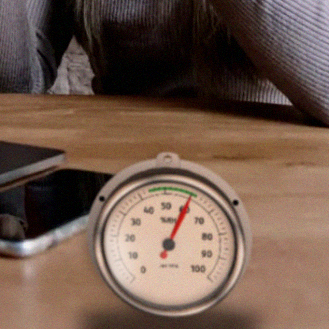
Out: 60; %
